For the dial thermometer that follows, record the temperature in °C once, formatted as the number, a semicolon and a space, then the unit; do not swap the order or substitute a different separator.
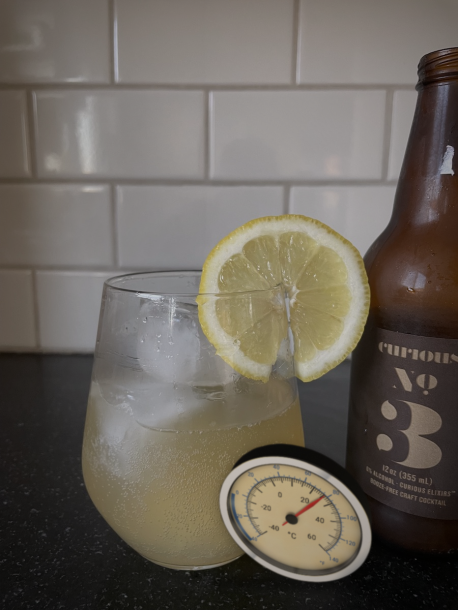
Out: 25; °C
